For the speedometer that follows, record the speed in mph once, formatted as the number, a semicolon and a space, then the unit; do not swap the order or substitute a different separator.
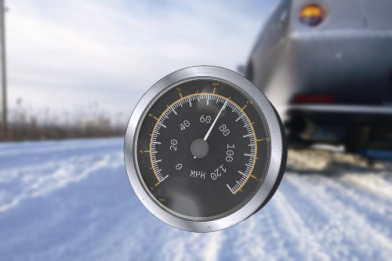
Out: 70; mph
